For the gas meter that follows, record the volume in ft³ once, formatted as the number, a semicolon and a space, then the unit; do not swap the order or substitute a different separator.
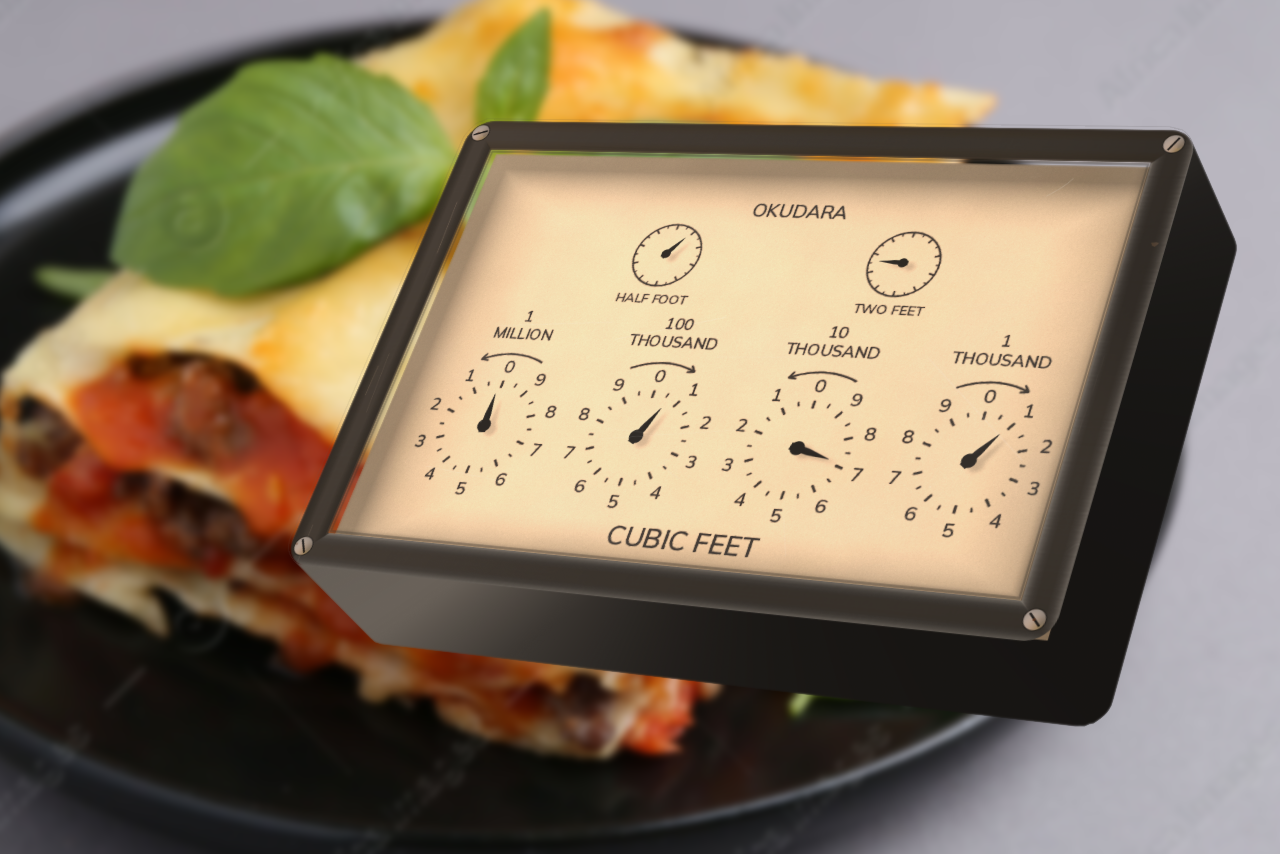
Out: 7100; ft³
